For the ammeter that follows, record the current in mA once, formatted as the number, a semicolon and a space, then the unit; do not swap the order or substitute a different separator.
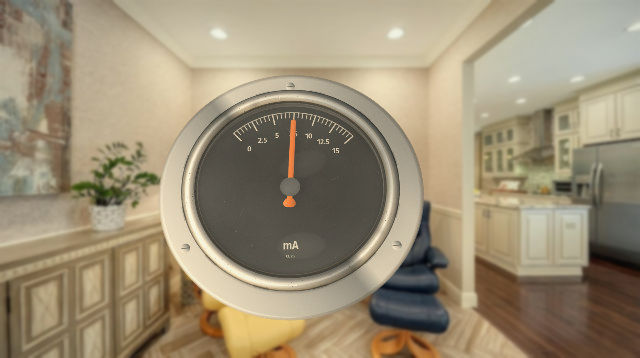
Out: 7.5; mA
